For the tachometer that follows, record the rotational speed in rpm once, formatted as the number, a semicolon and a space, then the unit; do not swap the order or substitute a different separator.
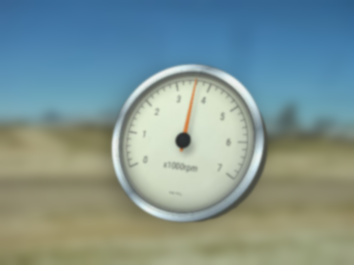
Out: 3600; rpm
